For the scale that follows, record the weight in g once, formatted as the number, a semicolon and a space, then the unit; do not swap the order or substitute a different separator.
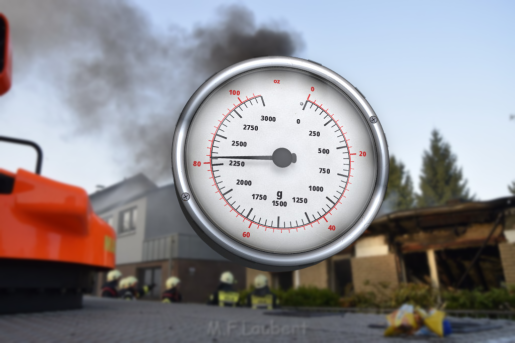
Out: 2300; g
